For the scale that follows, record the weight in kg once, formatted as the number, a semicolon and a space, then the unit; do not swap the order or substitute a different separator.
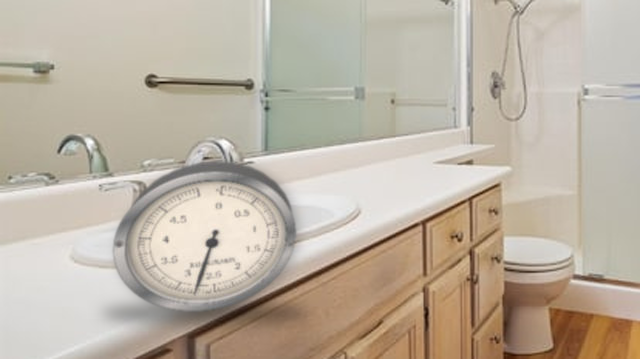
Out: 2.75; kg
